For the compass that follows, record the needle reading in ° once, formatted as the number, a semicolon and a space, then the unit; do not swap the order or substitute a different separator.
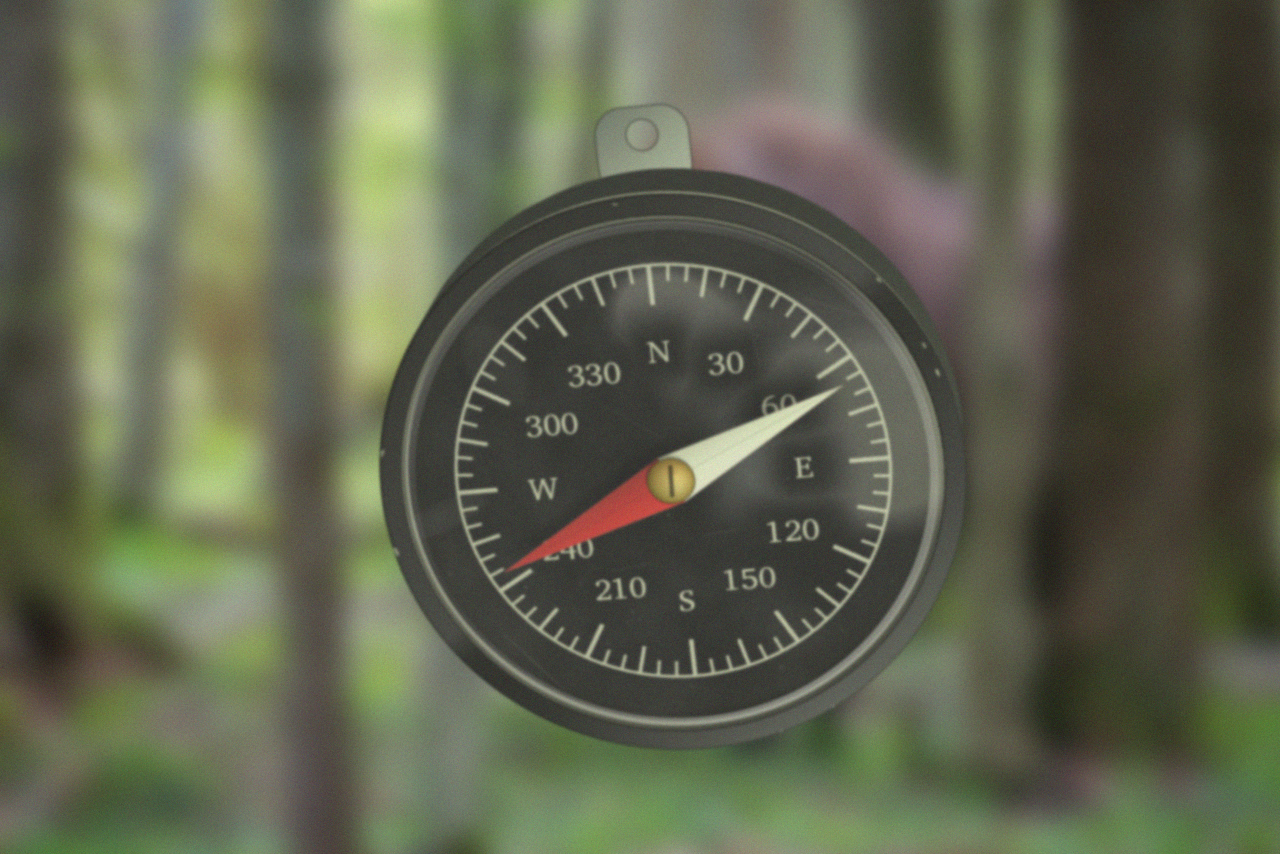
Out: 245; °
